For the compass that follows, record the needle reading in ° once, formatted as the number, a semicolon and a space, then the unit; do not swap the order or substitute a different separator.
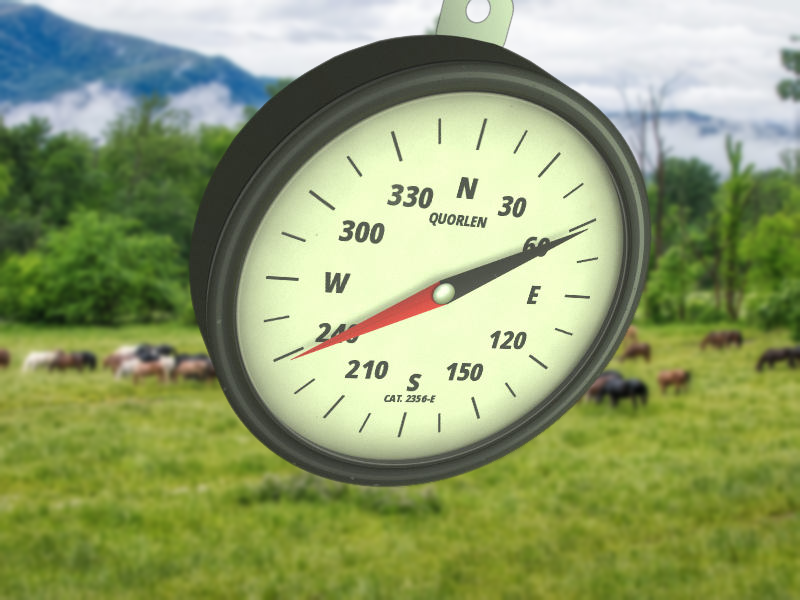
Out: 240; °
